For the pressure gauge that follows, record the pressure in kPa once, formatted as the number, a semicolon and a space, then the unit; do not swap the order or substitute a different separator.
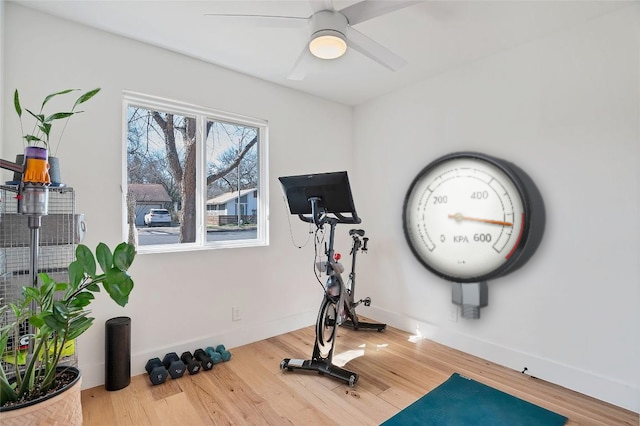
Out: 525; kPa
